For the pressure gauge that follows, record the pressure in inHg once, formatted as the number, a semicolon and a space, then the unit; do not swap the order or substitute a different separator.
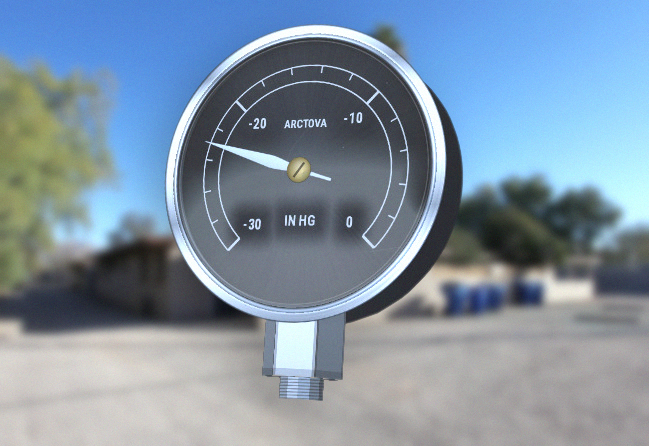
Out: -23; inHg
